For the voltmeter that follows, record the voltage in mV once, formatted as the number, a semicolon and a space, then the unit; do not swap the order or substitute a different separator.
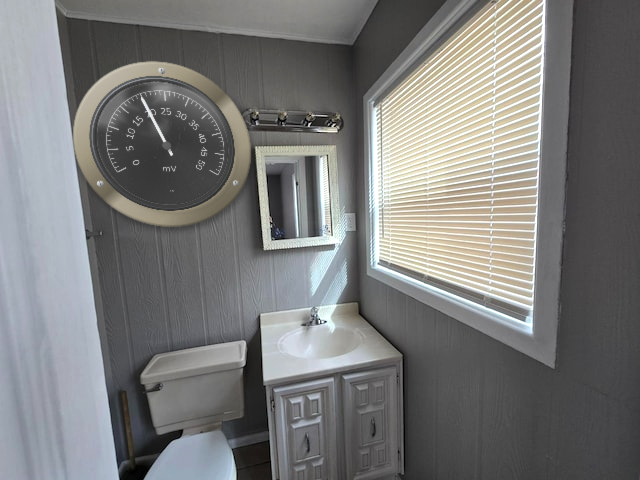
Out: 20; mV
